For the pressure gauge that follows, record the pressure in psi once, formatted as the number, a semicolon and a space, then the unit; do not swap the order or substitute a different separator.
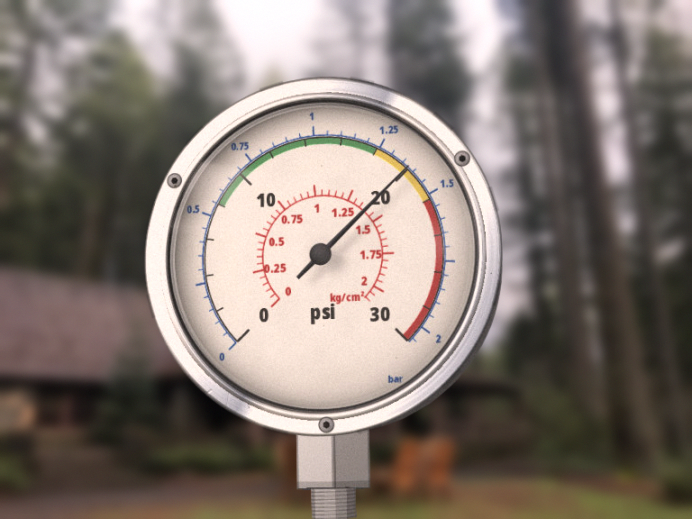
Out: 20; psi
